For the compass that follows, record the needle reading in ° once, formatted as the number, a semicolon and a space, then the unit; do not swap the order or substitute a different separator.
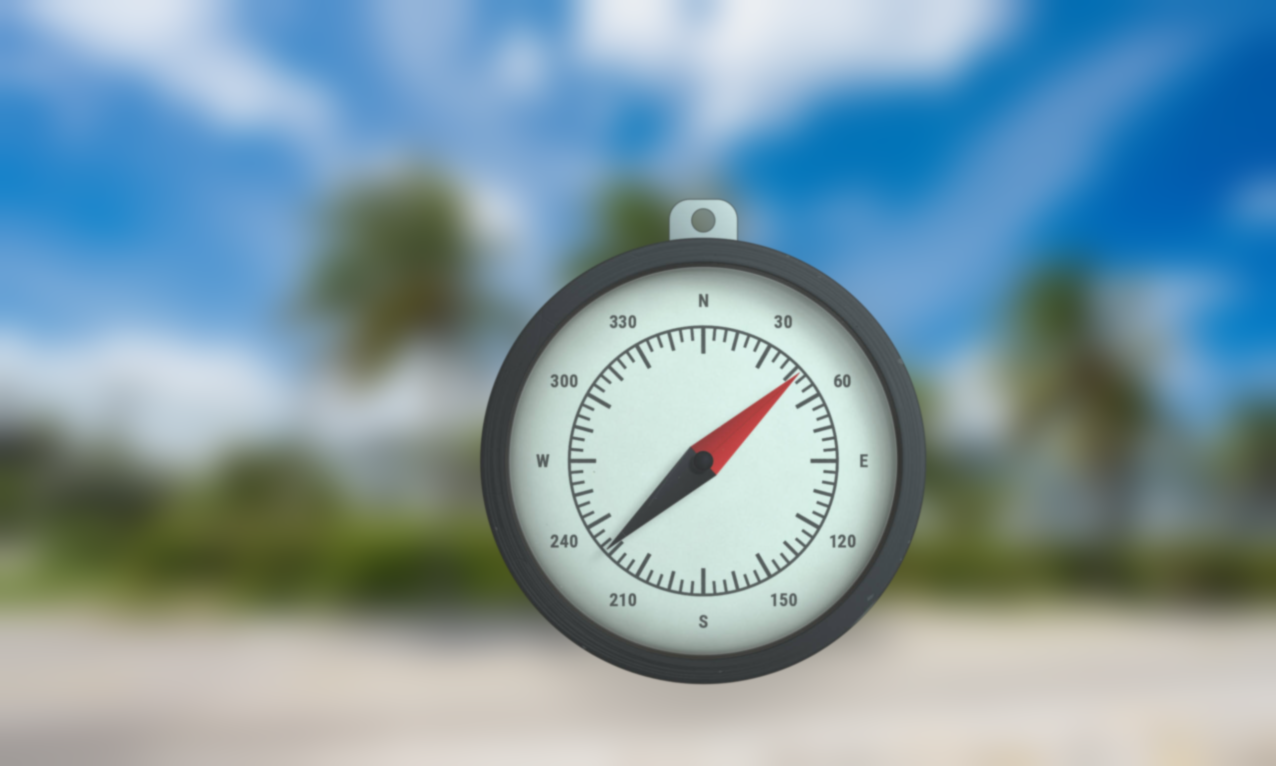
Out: 47.5; °
